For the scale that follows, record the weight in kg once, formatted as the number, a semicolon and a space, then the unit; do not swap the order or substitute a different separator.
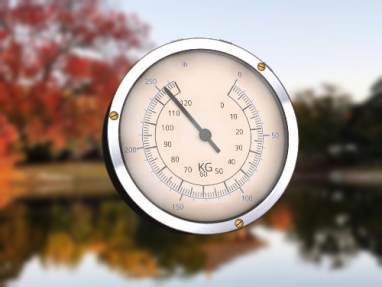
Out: 115; kg
